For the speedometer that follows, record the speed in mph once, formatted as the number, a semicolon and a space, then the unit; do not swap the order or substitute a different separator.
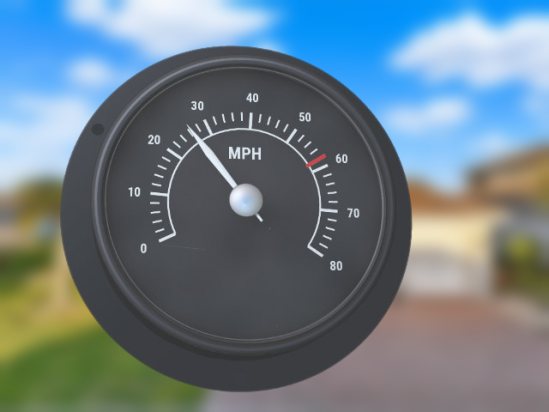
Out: 26; mph
